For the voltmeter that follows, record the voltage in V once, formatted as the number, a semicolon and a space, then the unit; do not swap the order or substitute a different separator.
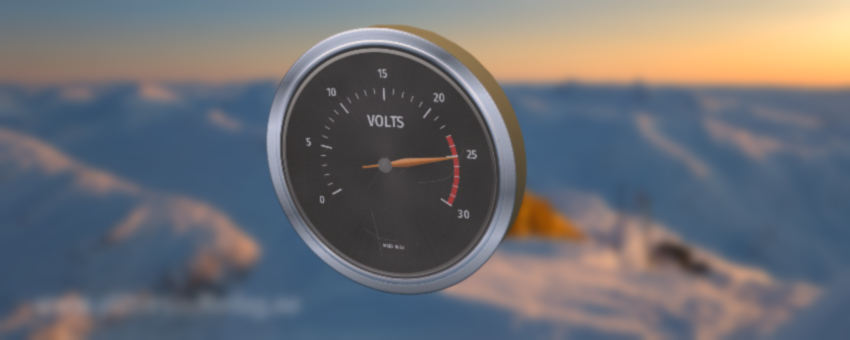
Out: 25; V
